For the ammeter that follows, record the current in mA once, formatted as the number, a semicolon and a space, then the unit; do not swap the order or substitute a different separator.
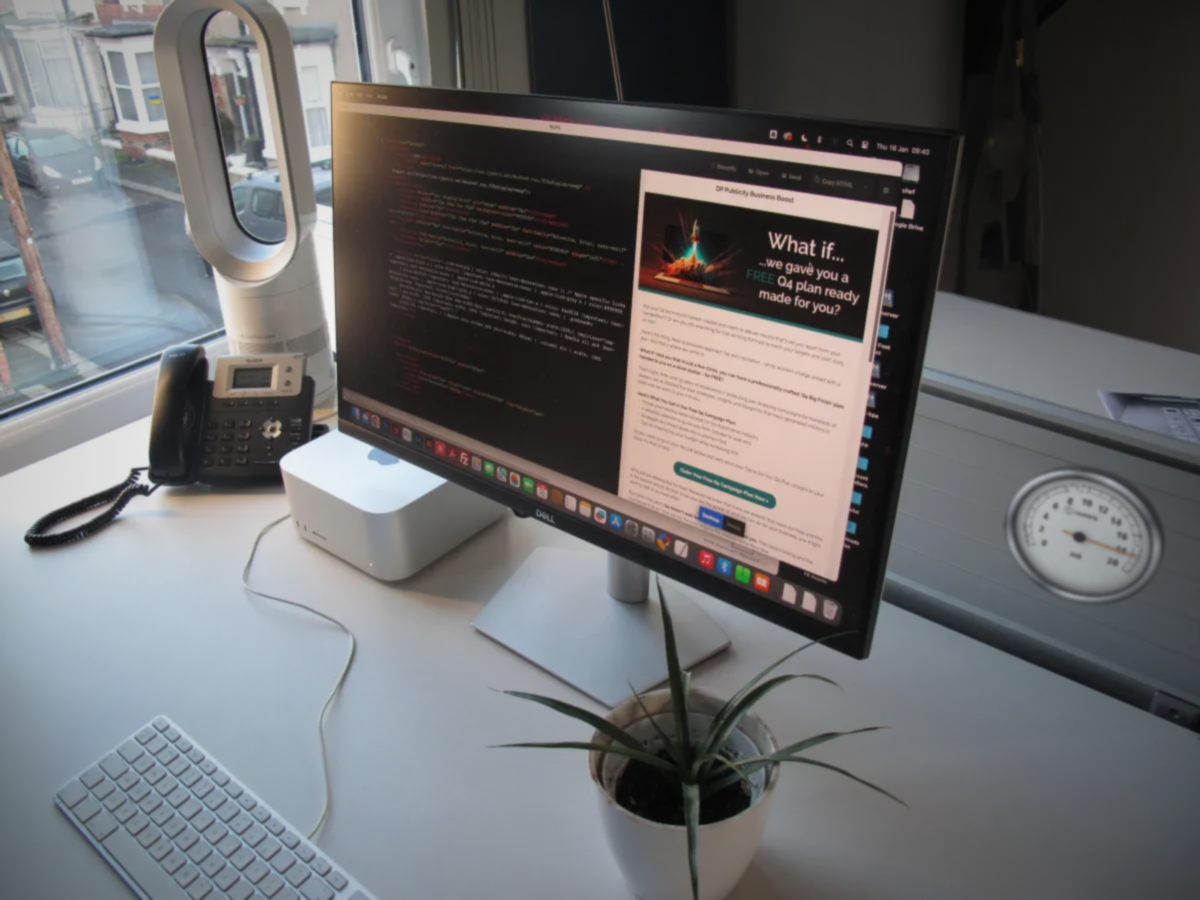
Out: 18; mA
